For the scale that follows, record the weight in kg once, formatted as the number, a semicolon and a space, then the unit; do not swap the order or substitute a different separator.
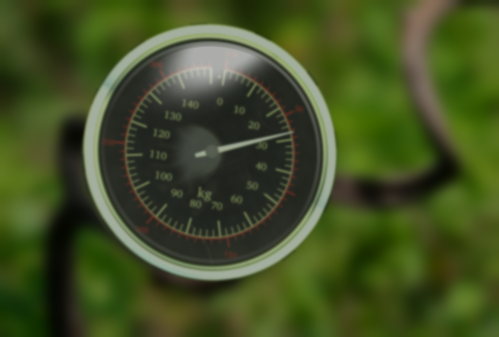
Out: 28; kg
